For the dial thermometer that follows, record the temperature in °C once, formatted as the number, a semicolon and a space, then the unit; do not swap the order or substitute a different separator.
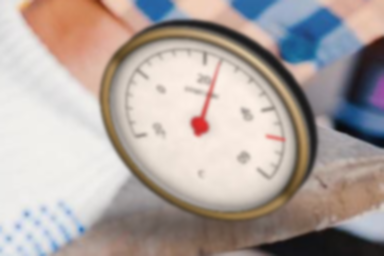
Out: 24; °C
